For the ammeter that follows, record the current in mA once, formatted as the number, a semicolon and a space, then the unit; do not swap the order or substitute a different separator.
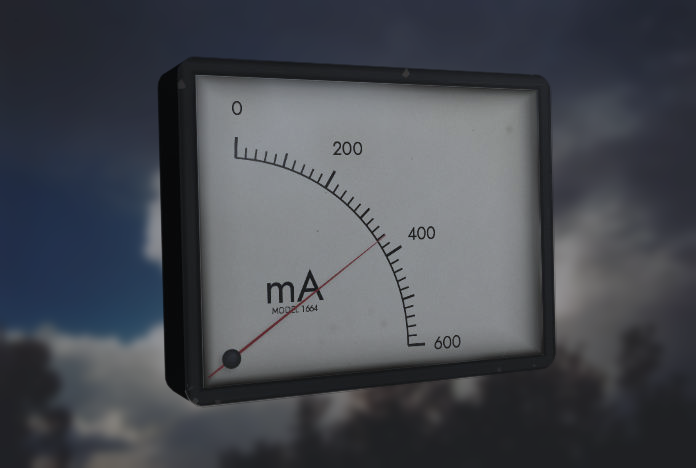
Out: 360; mA
